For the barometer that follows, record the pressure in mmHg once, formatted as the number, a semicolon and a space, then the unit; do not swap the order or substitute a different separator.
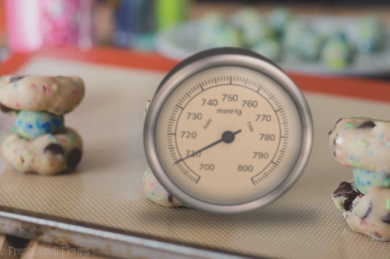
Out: 710; mmHg
